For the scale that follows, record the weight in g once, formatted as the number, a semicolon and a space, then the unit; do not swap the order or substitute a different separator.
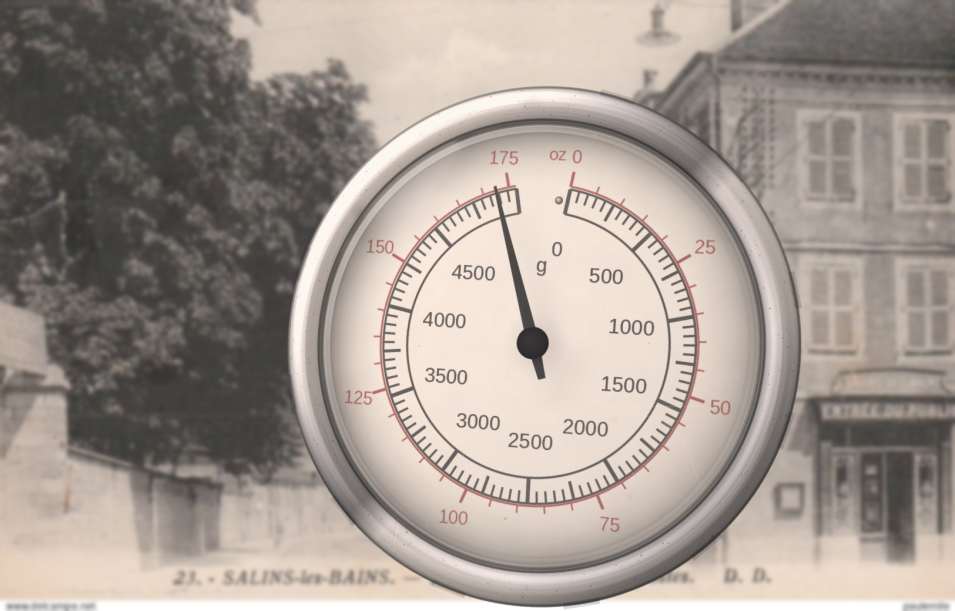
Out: 4900; g
